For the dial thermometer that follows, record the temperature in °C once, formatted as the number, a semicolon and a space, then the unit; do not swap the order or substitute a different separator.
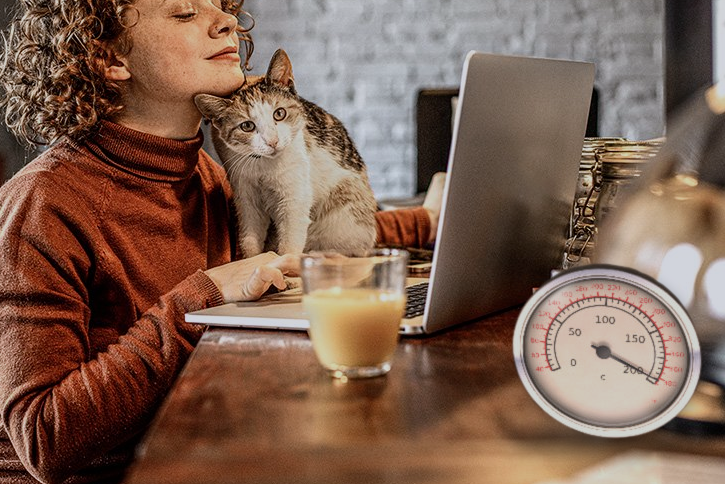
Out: 195; °C
